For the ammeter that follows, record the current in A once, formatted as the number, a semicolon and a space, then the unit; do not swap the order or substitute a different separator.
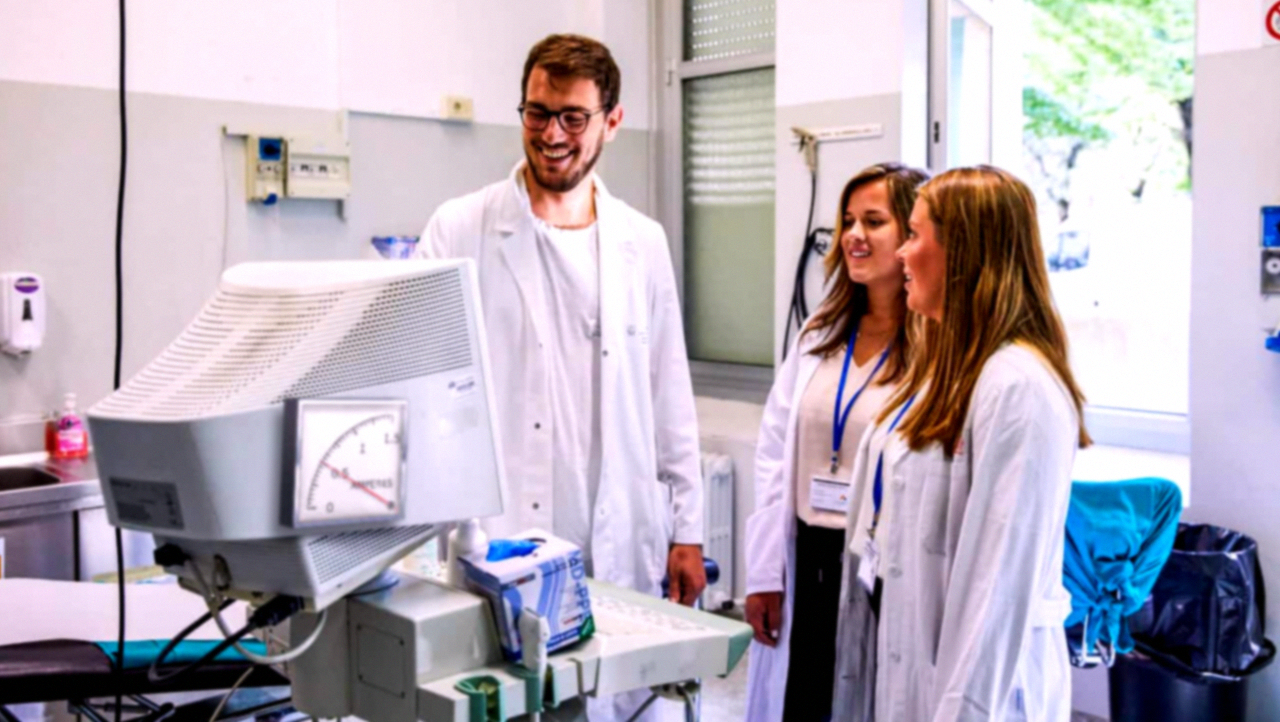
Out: 0.5; A
